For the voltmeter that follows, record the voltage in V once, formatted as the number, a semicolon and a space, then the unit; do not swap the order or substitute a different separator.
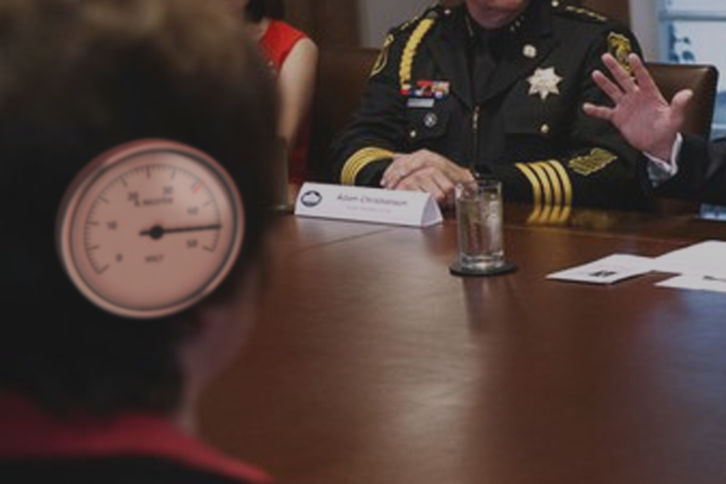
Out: 45; V
